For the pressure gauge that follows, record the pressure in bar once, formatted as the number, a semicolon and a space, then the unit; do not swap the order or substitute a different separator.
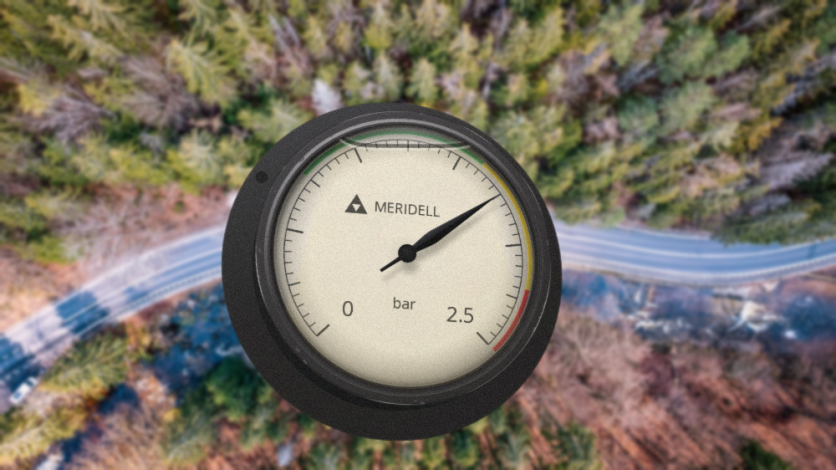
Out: 1.75; bar
